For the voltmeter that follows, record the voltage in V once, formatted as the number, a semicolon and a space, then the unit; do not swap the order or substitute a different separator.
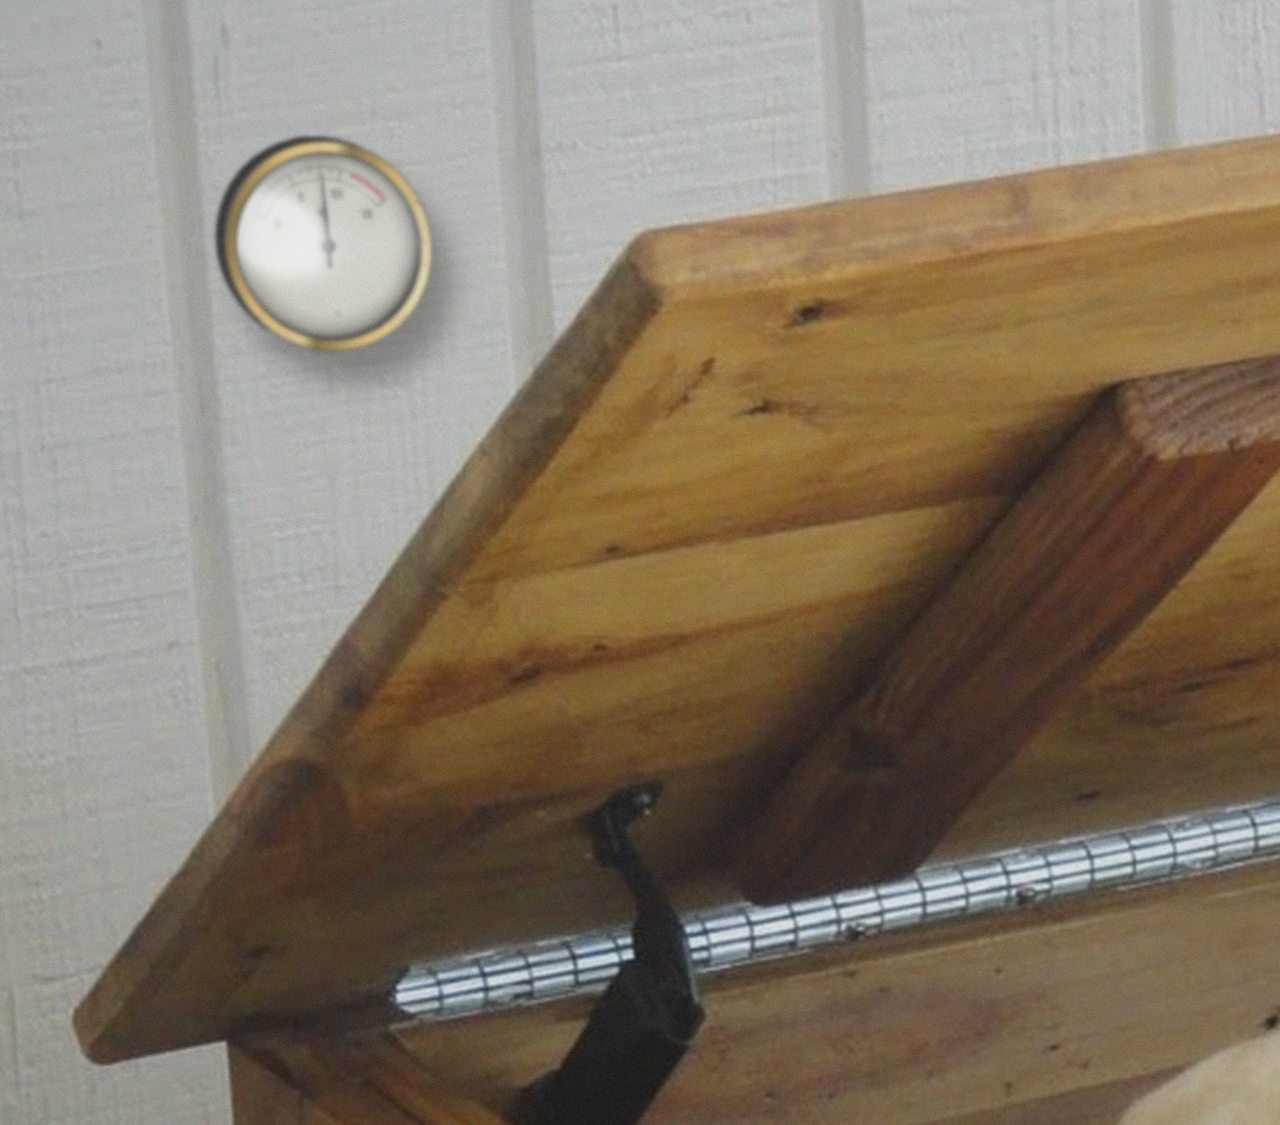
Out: 8; V
